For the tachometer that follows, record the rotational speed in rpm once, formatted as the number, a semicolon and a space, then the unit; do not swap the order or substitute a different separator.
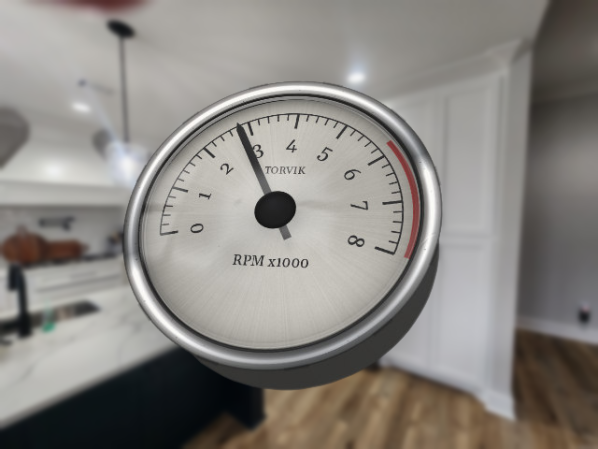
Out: 2800; rpm
